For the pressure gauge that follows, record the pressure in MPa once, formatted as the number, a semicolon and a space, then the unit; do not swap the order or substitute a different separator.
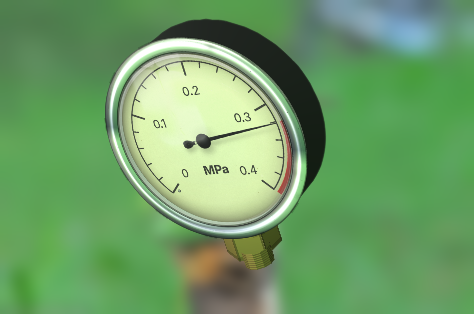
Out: 0.32; MPa
